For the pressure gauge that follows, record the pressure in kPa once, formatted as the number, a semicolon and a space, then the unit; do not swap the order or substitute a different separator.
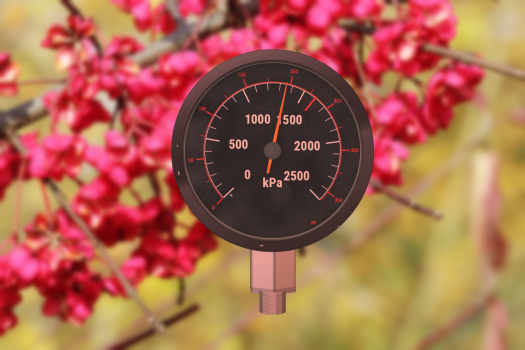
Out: 1350; kPa
